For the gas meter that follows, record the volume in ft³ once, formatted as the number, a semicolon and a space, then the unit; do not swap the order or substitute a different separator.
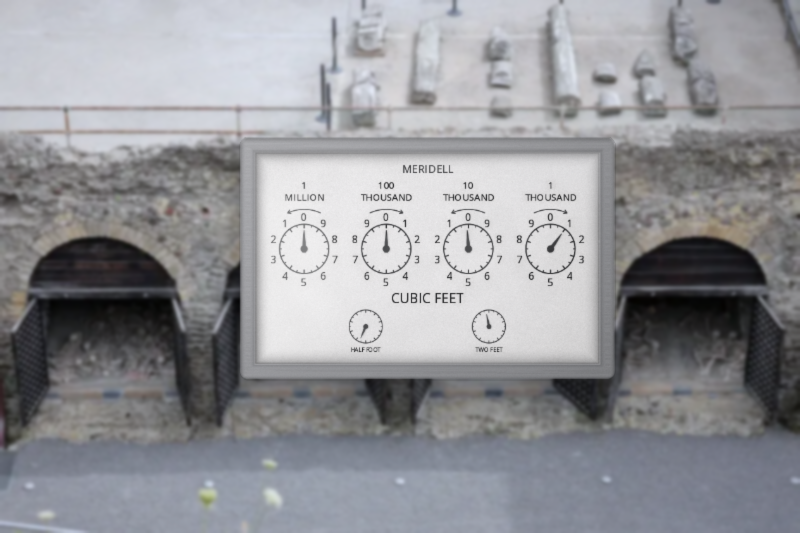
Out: 100; ft³
